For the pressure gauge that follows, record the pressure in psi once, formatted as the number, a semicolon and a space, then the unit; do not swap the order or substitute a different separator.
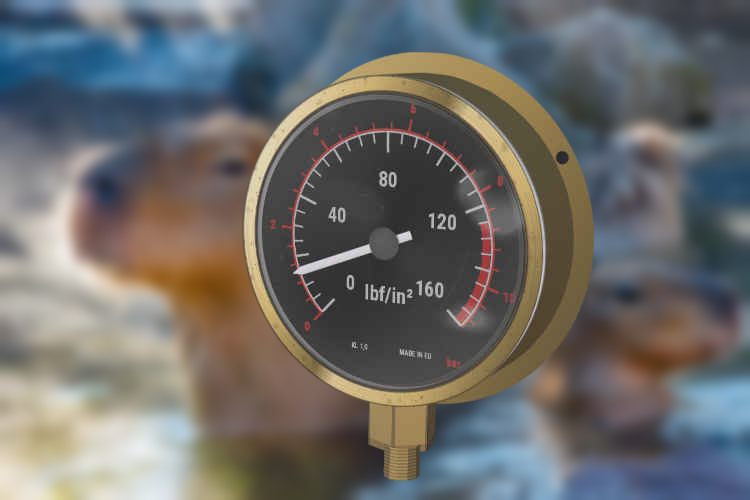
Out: 15; psi
